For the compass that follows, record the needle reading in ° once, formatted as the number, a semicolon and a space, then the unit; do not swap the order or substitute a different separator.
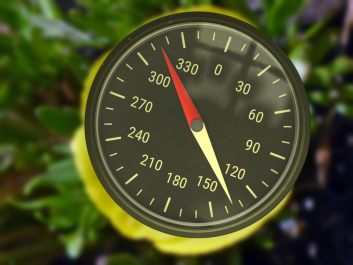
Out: 315; °
